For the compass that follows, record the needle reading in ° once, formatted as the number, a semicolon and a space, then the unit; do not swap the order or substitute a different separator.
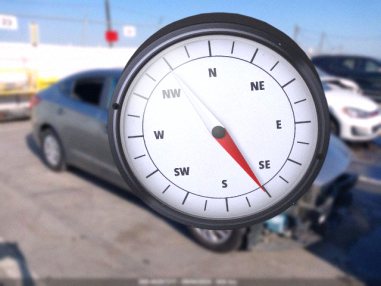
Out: 150; °
